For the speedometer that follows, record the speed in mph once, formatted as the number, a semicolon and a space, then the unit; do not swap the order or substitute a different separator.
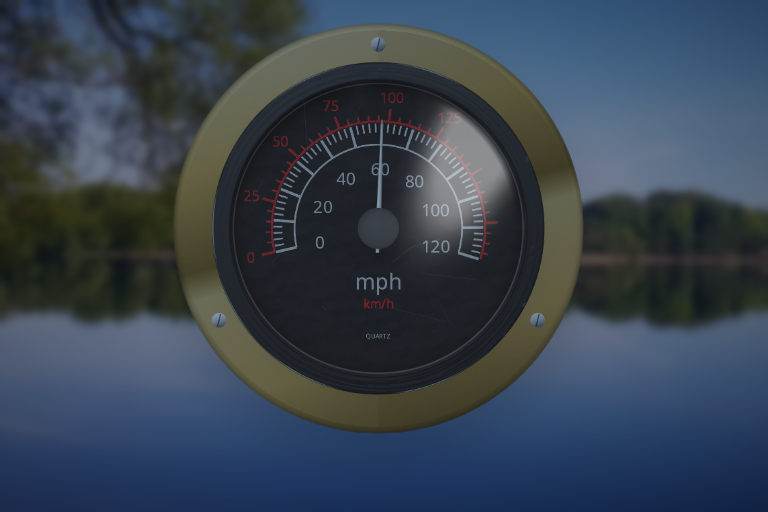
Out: 60; mph
